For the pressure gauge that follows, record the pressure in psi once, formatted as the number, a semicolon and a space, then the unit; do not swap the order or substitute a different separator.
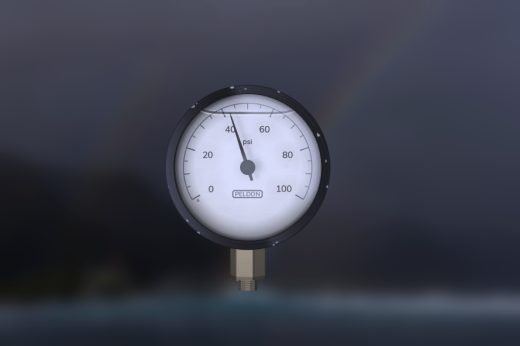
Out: 42.5; psi
